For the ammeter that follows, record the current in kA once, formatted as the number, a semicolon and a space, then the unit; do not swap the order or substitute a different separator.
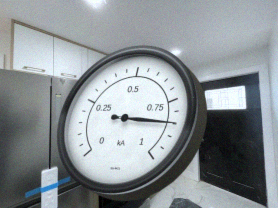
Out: 0.85; kA
